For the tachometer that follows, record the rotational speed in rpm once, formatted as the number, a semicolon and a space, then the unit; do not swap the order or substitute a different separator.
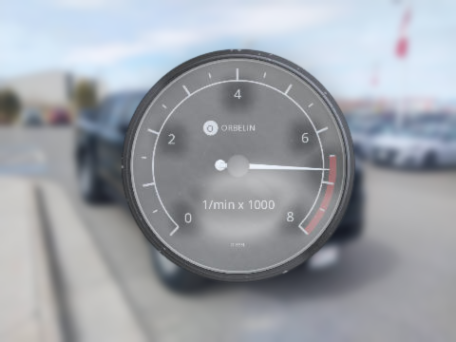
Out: 6750; rpm
